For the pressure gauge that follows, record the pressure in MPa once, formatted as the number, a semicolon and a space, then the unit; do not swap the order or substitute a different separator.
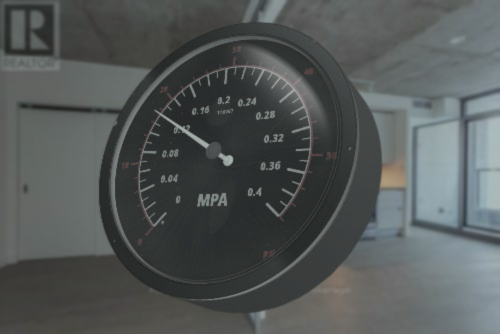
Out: 0.12; MPa
